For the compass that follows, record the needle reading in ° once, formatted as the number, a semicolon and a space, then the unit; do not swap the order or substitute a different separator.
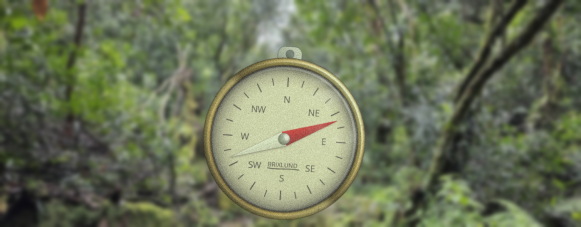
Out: 67.5; °
